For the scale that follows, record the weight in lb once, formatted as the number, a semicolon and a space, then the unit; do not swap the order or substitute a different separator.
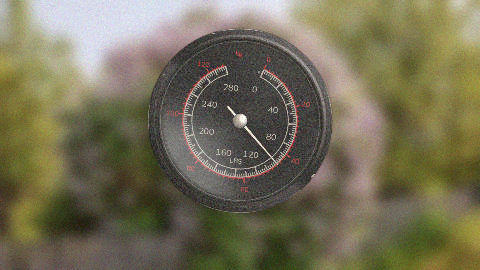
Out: 100; lb
